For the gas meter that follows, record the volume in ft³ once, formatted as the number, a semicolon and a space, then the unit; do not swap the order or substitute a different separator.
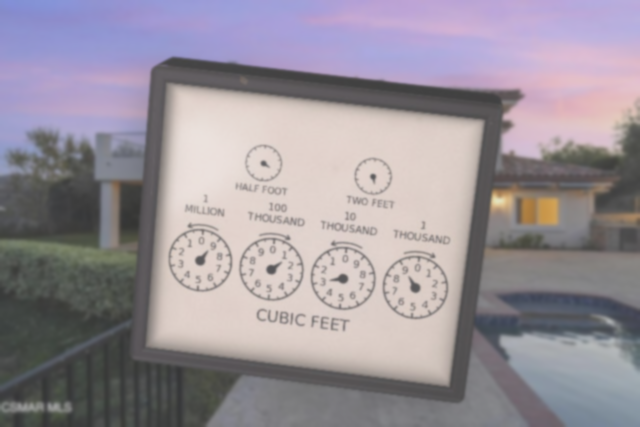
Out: 912900; ft³
